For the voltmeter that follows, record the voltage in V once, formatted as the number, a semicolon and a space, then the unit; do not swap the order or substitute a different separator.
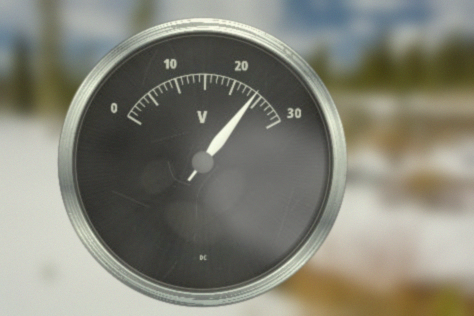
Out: 24; V
